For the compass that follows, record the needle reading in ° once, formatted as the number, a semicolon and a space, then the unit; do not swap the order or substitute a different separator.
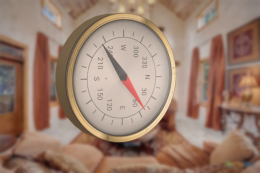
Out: 52.5; °
